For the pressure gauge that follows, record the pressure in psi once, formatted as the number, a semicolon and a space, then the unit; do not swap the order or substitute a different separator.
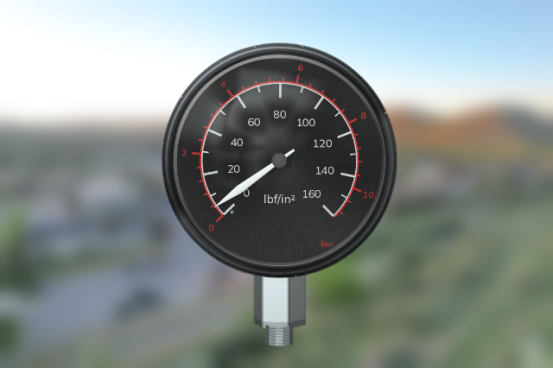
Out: 5; psi
